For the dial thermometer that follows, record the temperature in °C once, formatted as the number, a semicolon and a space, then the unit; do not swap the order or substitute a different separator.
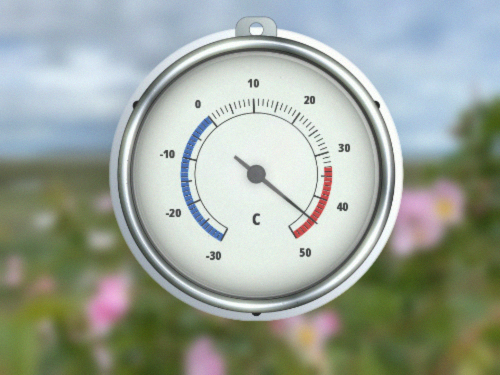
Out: 45; °C
